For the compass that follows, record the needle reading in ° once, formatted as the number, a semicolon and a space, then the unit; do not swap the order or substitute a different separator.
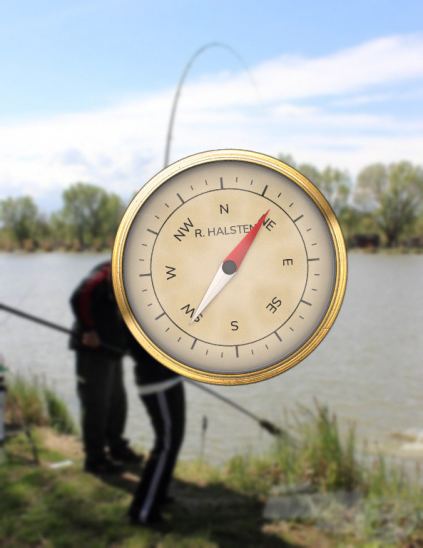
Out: 40; °
